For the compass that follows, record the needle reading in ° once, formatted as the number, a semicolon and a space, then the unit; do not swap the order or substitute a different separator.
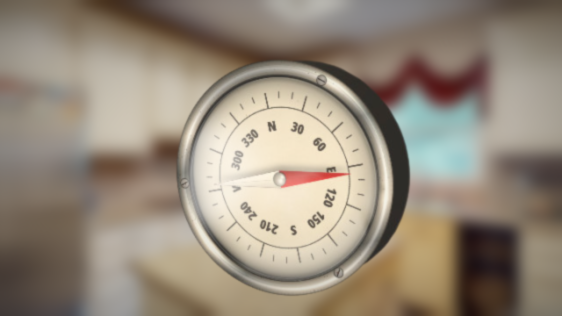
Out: 95; °
